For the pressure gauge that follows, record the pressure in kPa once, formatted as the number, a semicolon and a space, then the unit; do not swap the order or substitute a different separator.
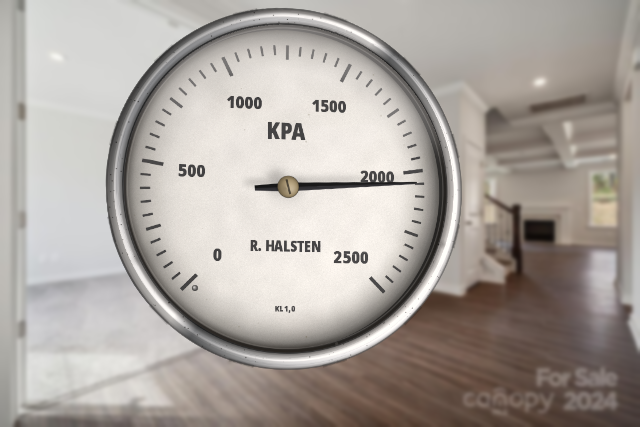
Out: 2050; kPa
